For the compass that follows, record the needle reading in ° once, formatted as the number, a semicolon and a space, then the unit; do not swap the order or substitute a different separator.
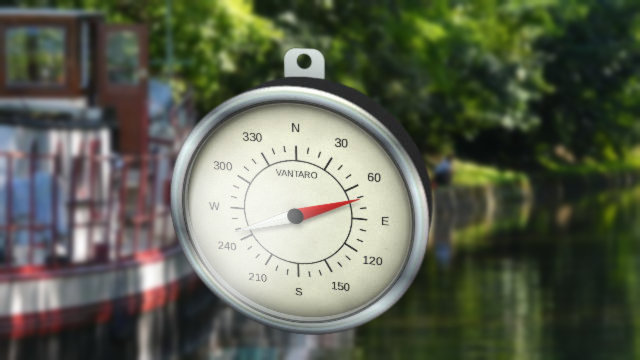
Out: 70; °
